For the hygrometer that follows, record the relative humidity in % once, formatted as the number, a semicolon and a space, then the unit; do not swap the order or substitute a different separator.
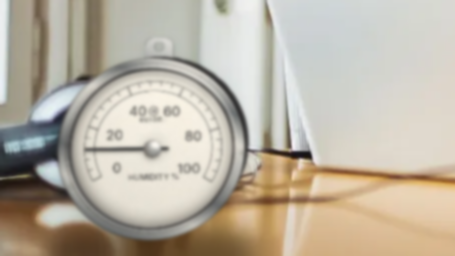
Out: 12; %
